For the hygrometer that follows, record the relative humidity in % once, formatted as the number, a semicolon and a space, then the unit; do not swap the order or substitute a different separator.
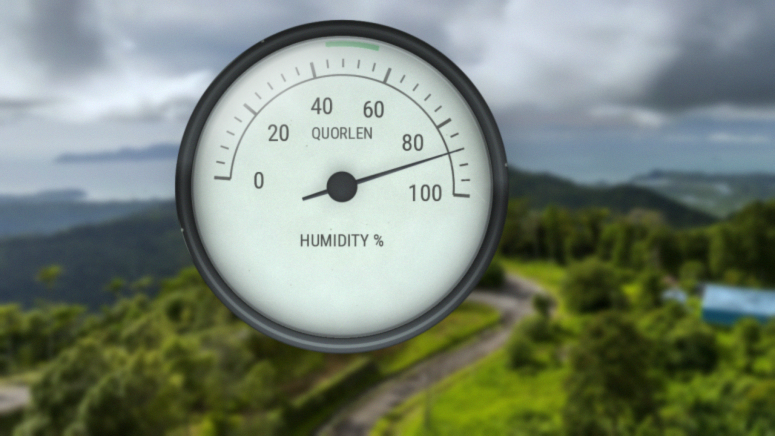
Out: 88; %
